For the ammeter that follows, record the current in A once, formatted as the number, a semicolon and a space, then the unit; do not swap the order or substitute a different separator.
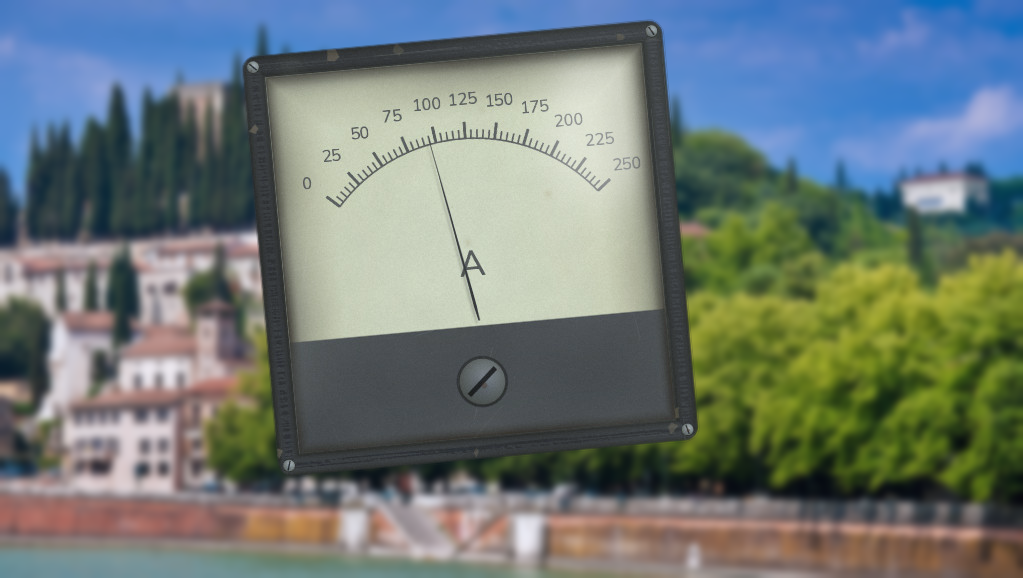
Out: 95; A
